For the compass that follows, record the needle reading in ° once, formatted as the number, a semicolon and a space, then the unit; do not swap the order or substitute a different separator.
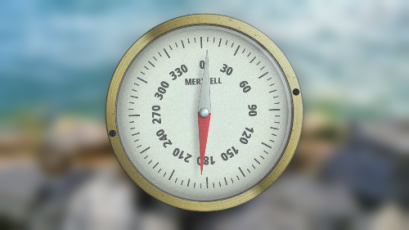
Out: 185; °
